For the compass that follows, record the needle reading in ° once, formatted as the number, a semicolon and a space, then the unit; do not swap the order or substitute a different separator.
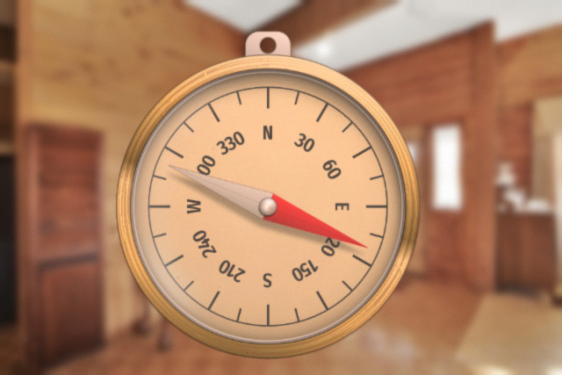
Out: 112.5; °
